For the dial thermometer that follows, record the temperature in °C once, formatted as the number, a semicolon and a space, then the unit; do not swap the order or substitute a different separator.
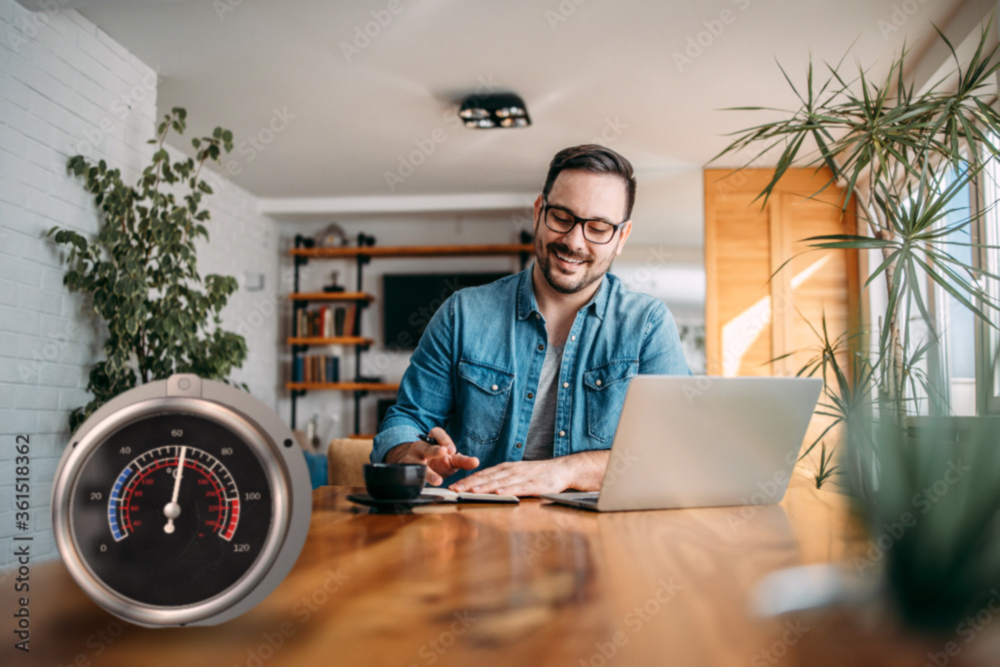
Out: 64; °C
